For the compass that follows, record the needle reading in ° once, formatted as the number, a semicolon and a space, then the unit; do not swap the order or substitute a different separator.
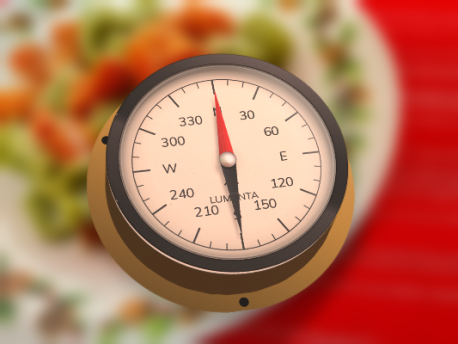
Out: 0; °
